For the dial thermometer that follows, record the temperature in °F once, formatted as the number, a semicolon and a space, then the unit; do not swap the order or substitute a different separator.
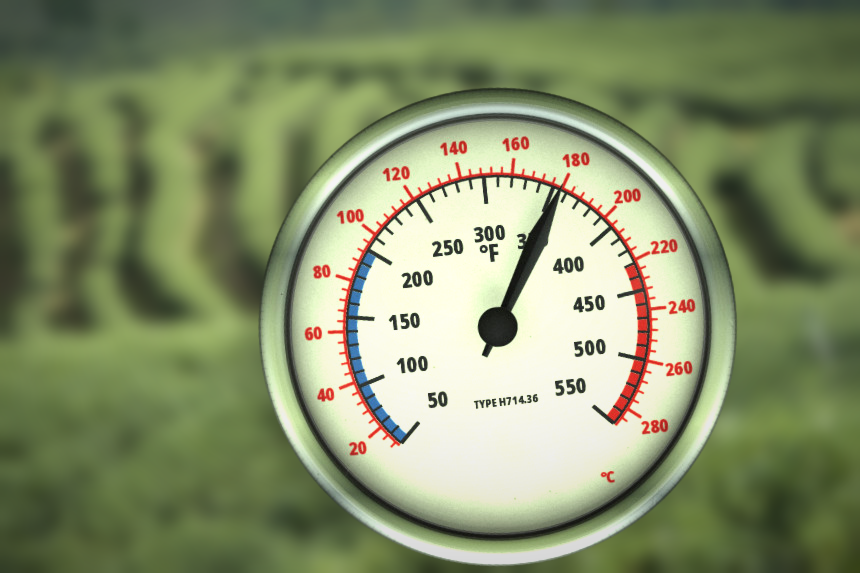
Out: 355; °F
